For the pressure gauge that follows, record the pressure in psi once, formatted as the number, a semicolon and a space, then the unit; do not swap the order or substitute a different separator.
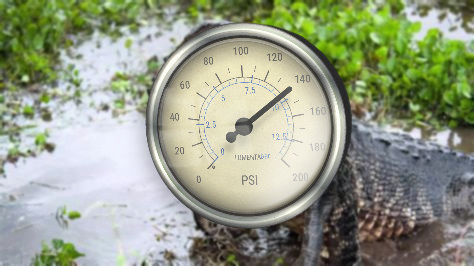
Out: 140; psi
